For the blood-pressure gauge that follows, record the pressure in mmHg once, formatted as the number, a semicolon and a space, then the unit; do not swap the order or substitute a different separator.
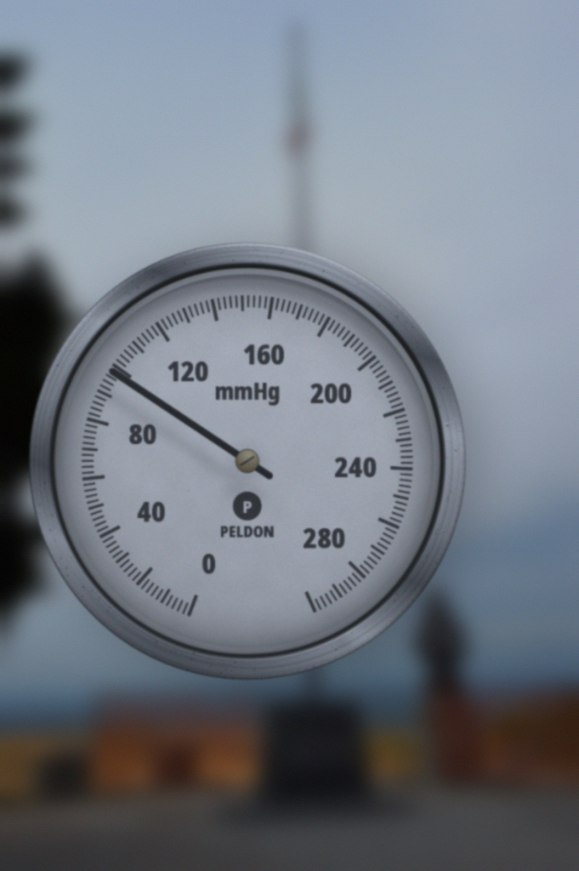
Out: 98; mmHg
